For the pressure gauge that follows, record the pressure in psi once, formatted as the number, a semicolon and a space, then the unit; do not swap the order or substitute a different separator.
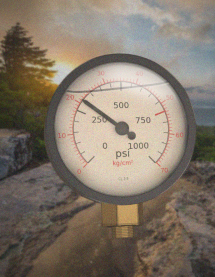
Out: 300; psi
